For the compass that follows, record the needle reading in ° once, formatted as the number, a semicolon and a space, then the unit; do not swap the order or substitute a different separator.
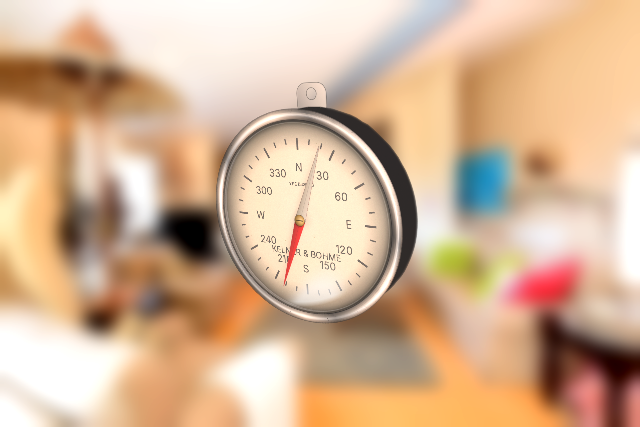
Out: 200; °
